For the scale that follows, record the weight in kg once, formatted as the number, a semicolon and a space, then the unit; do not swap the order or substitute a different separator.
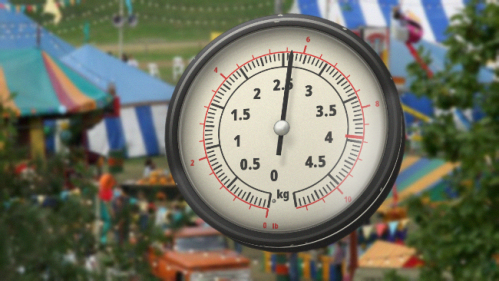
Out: 2.6; kg
